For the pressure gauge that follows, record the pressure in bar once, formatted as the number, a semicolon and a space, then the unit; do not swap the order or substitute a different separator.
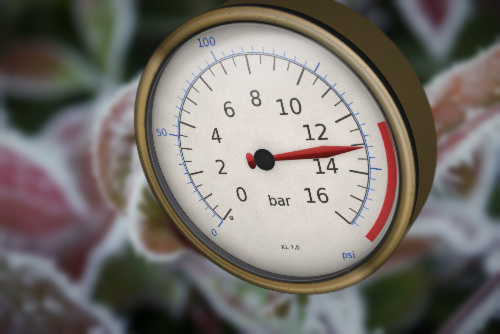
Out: 13; bar
